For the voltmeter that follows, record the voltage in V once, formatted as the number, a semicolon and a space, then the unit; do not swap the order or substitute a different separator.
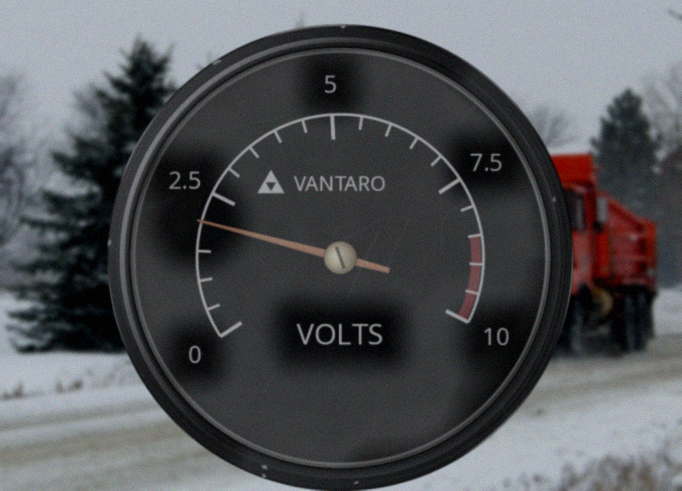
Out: 2; V
